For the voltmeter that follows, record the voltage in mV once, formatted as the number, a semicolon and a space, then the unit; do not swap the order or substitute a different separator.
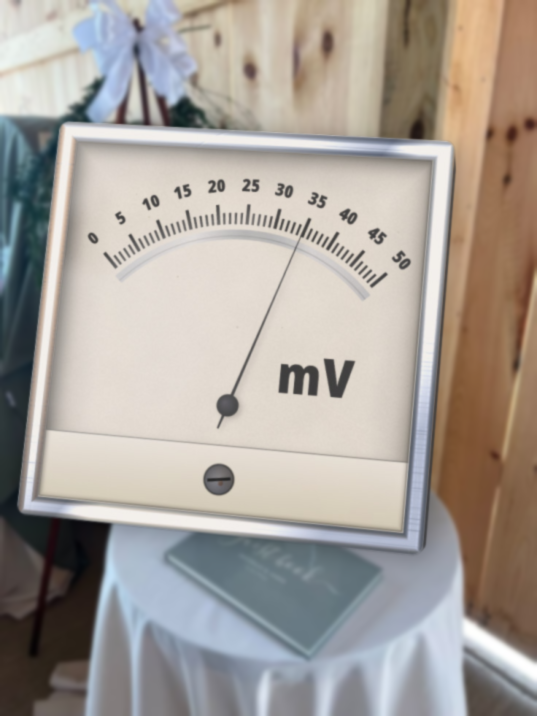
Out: 35; mV
